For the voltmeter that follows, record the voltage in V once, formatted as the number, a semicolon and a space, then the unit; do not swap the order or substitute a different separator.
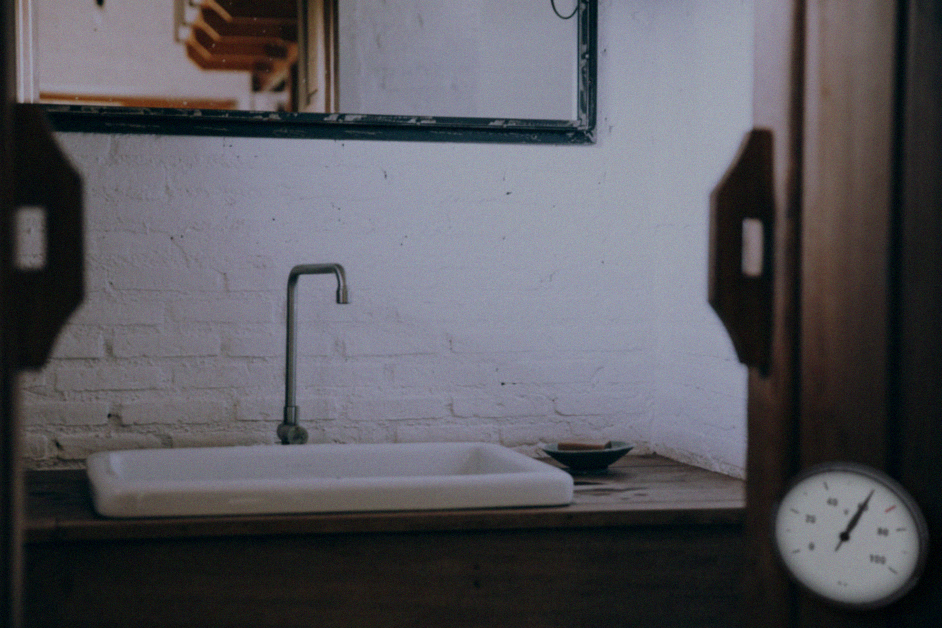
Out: 60; V
